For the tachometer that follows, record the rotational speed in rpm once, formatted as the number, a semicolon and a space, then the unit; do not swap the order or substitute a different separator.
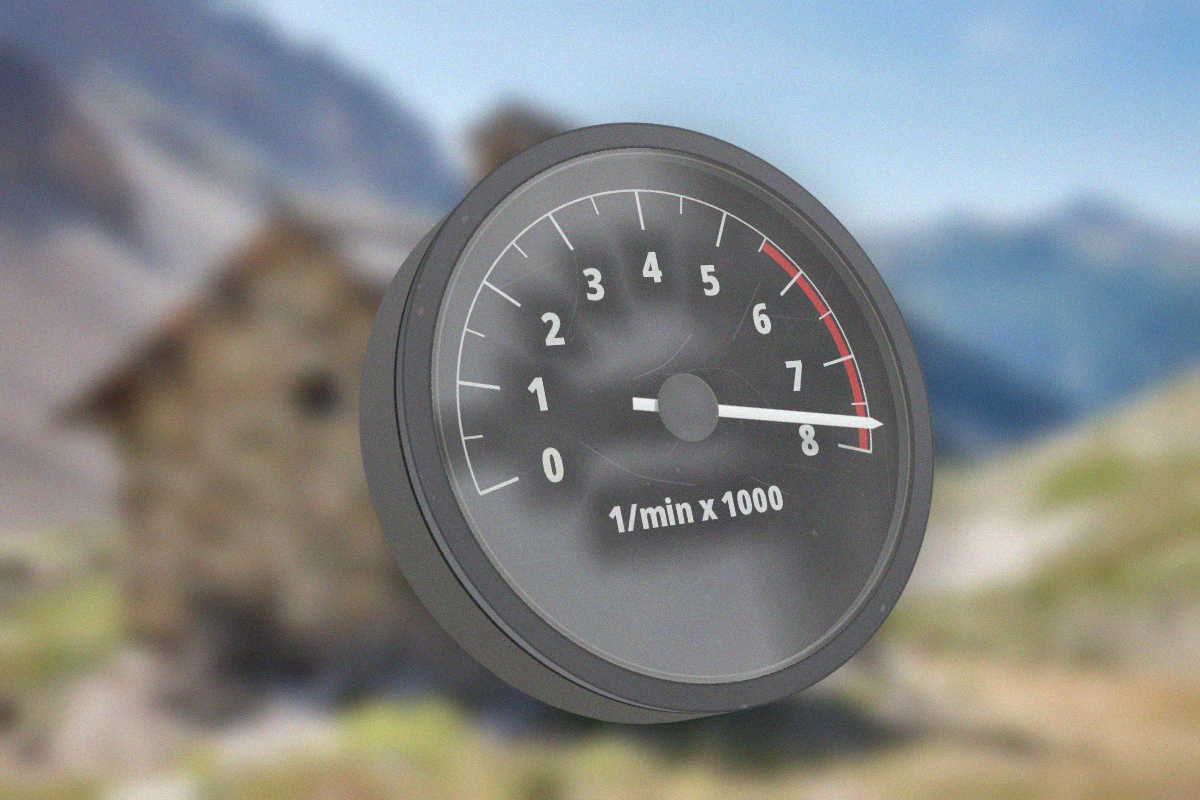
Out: 7750; rpm
